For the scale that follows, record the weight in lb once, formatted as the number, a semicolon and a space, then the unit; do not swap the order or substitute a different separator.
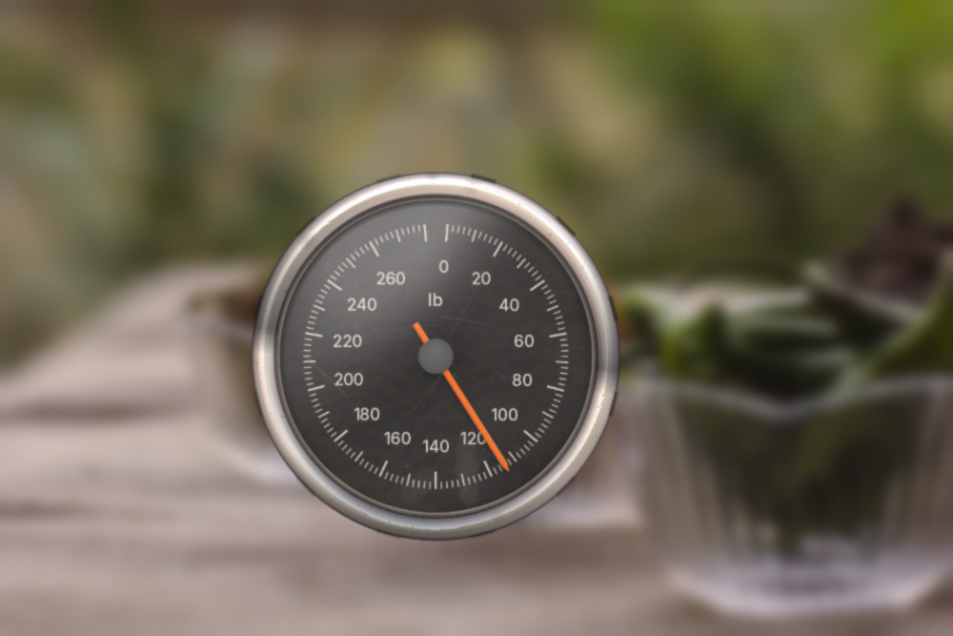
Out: 114; lb
